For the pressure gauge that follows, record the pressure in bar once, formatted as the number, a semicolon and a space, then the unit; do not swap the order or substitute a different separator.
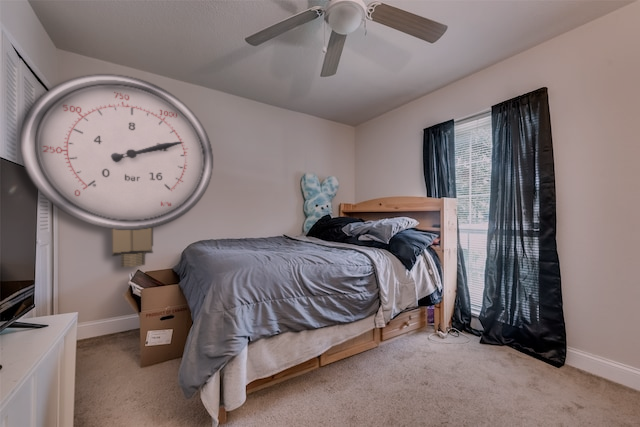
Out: 12; bar
